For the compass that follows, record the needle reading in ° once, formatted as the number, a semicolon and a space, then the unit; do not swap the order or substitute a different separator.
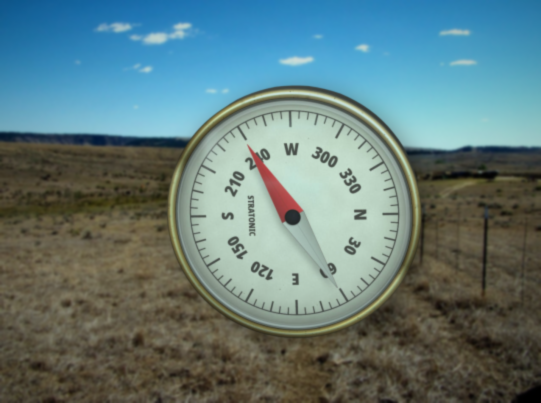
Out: 240; °
